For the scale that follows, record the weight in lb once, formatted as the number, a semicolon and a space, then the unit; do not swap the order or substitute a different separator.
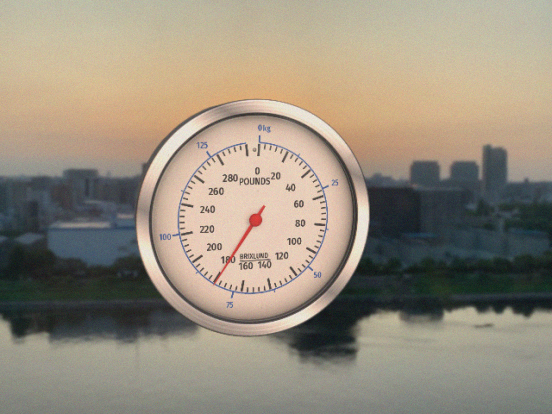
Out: 180; lb
